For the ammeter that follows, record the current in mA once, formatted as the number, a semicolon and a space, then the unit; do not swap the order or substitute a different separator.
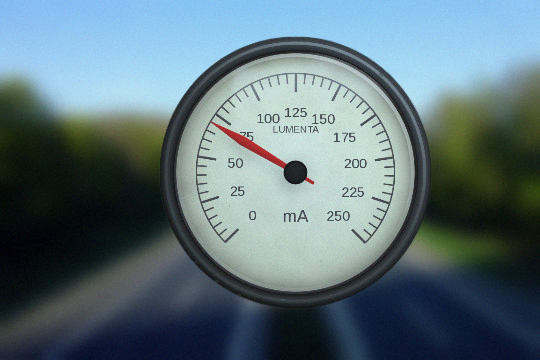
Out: 70; mA
